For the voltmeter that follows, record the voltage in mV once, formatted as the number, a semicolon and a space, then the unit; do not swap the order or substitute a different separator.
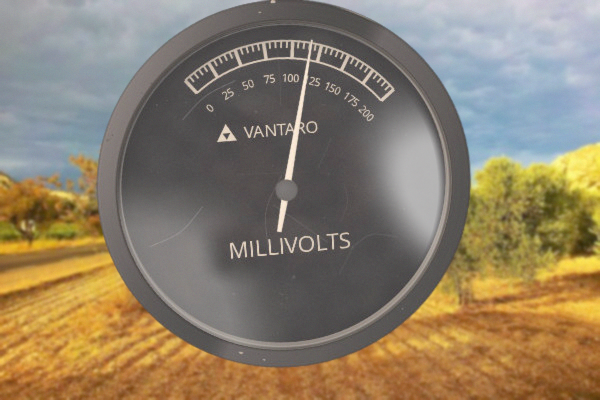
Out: 115; mV
